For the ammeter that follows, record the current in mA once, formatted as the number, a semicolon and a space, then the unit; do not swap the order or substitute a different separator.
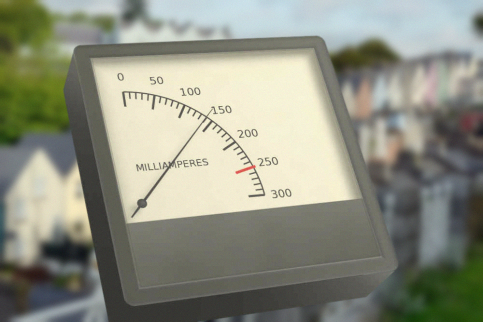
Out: 140; mA
